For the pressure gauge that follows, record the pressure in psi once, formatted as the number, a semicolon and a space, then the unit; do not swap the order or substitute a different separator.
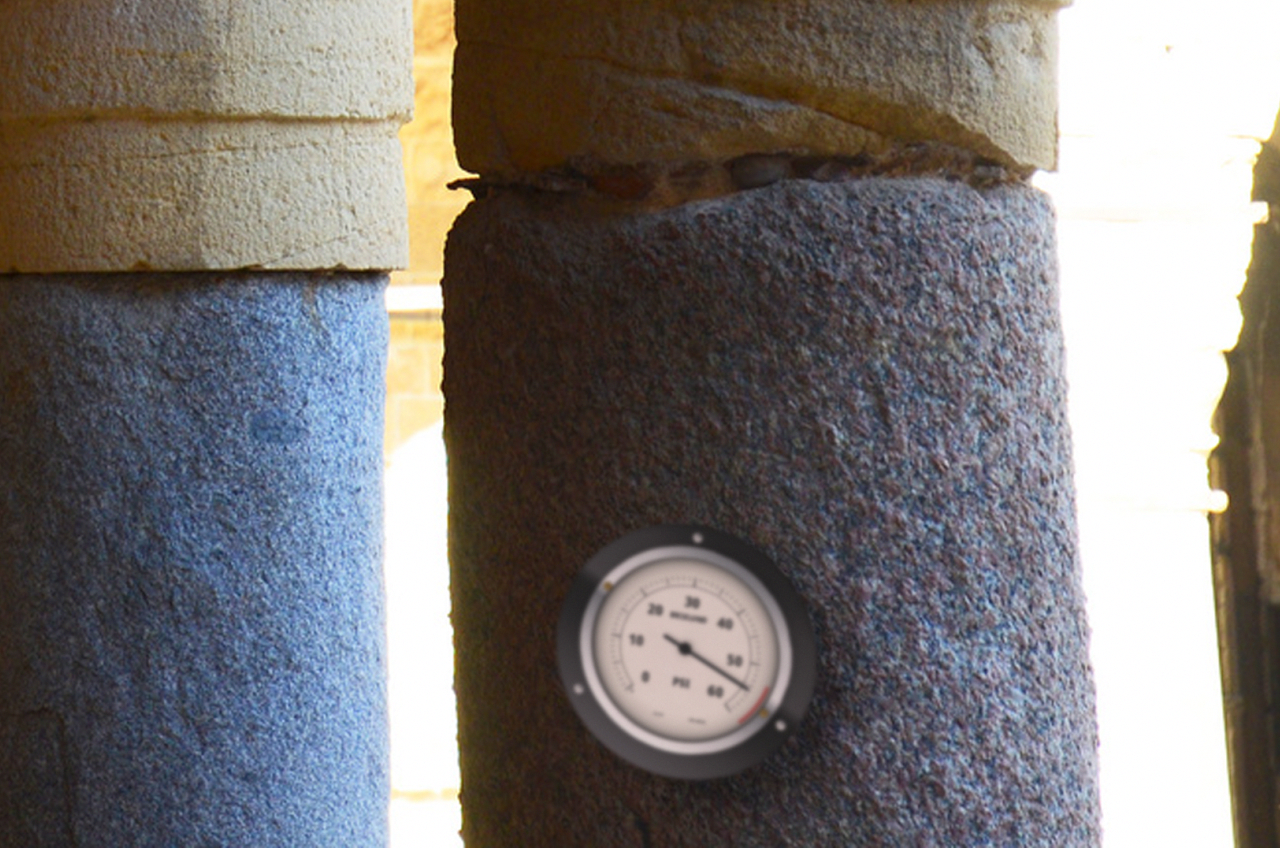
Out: 55; psi
